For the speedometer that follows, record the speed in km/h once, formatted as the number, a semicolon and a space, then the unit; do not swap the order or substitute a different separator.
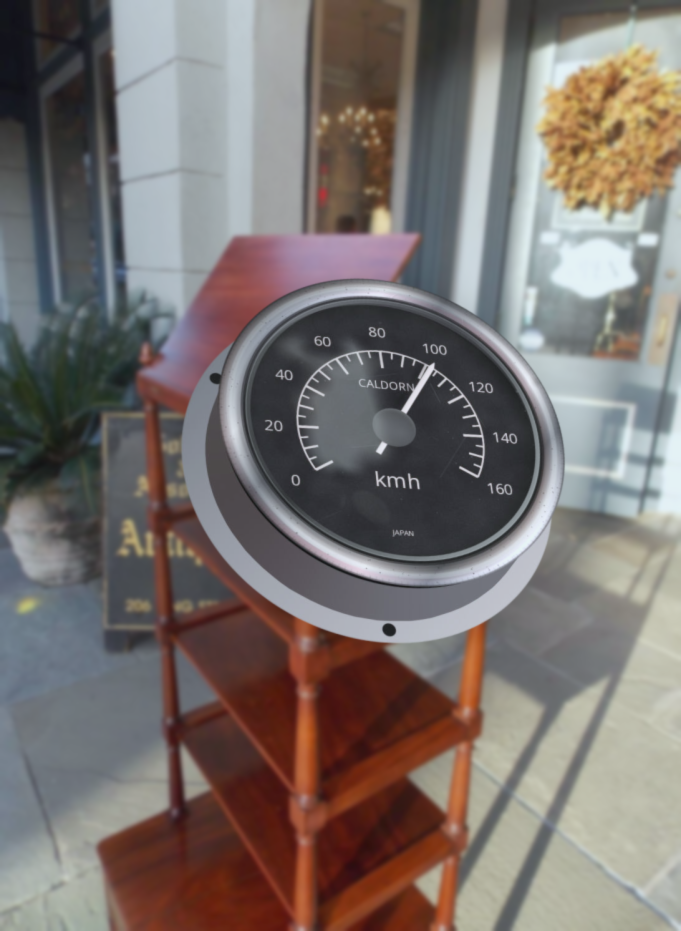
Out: 102.5; km/h
